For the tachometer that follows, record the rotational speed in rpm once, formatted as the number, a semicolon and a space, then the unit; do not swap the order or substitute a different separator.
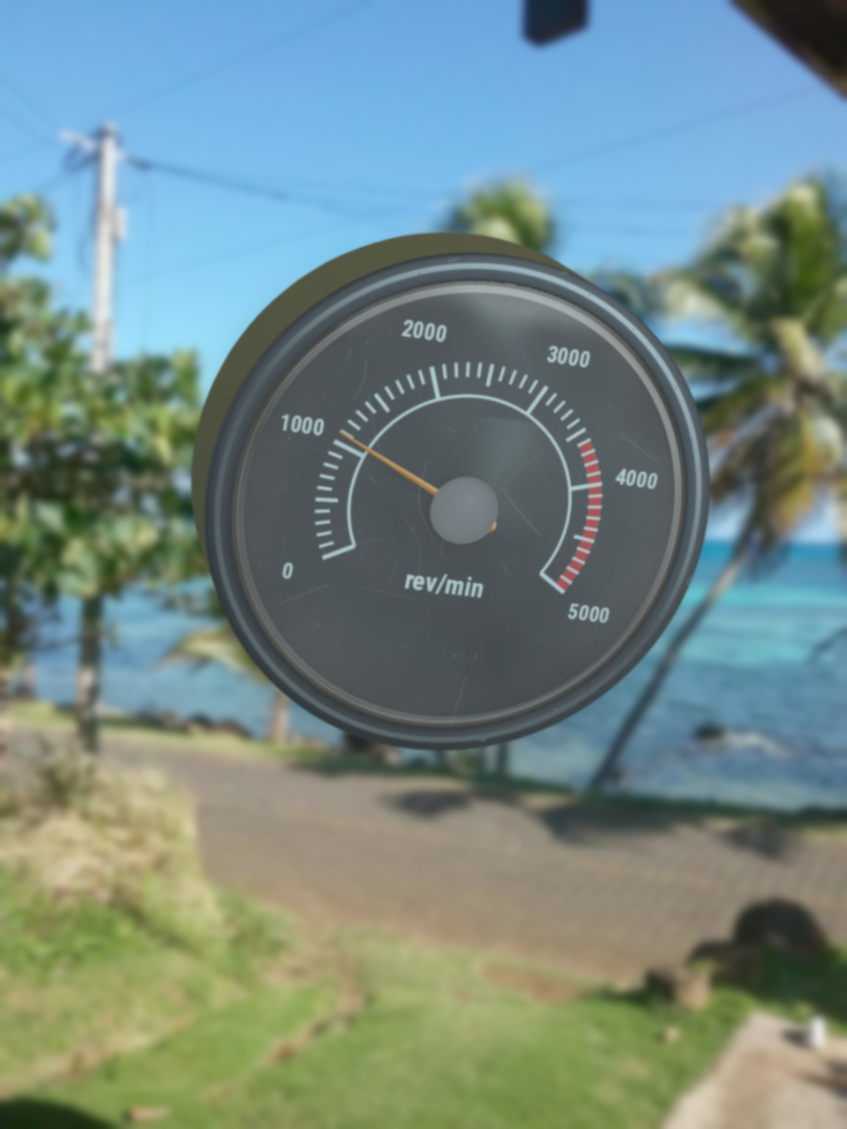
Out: 1100; rpm
